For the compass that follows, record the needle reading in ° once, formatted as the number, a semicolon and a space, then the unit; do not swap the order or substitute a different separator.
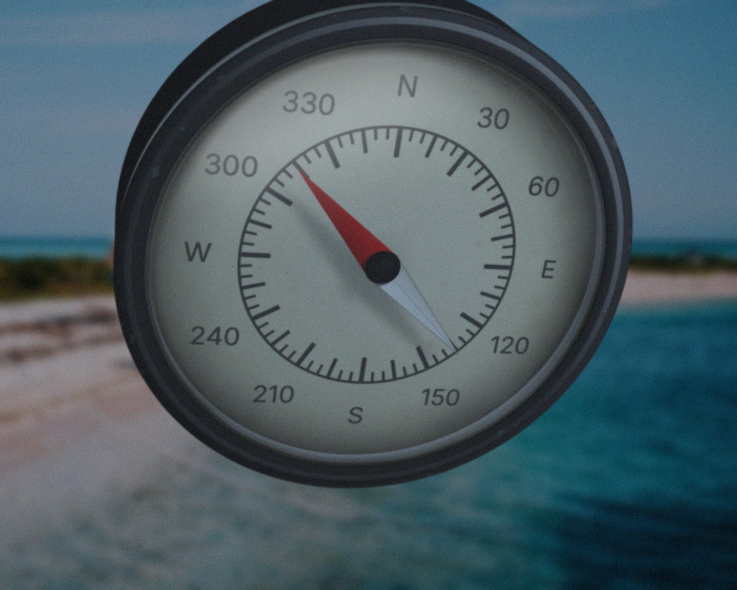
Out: 315; °
